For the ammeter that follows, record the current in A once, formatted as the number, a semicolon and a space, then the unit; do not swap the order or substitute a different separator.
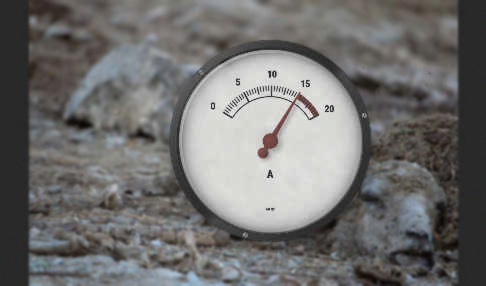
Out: 15; A
